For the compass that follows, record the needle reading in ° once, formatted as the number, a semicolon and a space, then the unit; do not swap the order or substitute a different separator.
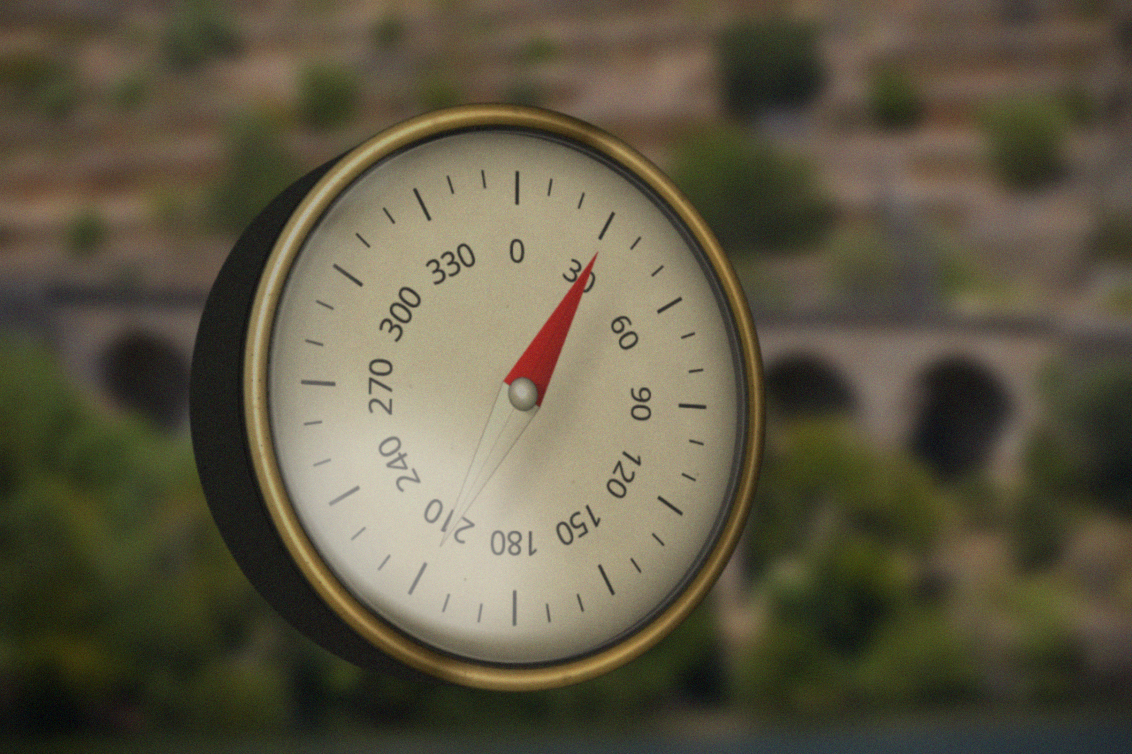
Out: 30; °
